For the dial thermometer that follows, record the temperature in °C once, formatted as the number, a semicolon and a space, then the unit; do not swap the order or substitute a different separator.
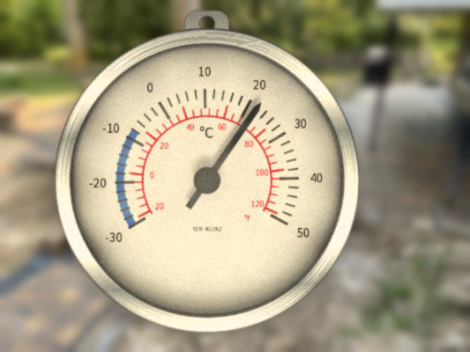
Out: 22; °C
